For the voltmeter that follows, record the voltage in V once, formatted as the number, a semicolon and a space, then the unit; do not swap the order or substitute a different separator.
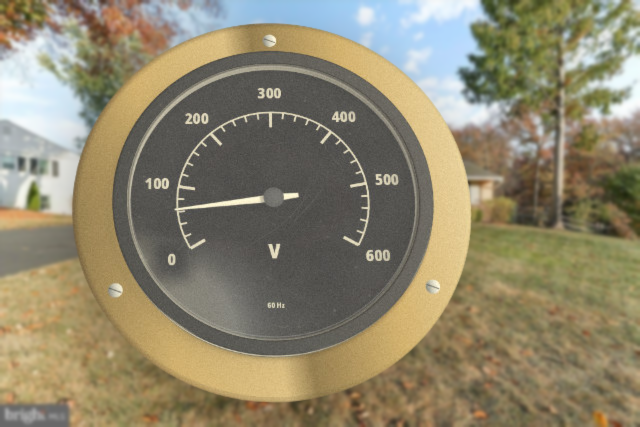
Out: 60; V
